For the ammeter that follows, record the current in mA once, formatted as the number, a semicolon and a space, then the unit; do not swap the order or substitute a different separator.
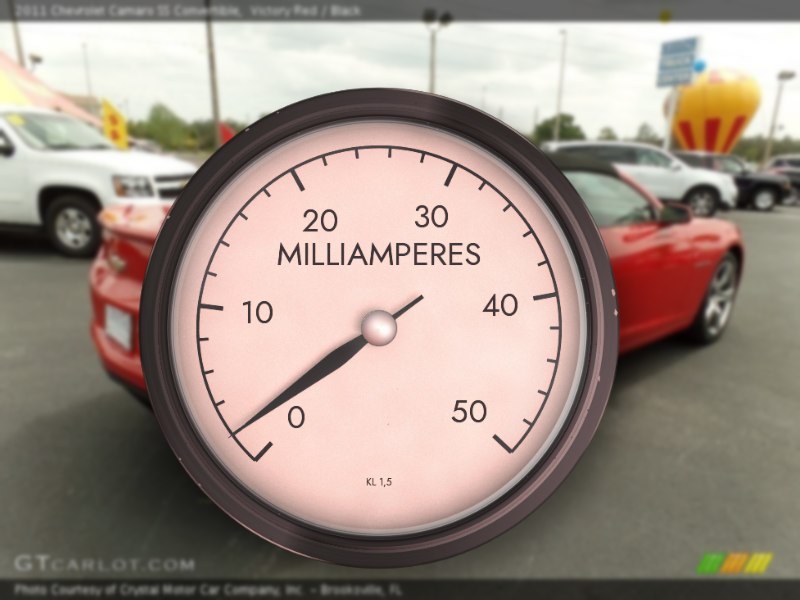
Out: 2; mA
